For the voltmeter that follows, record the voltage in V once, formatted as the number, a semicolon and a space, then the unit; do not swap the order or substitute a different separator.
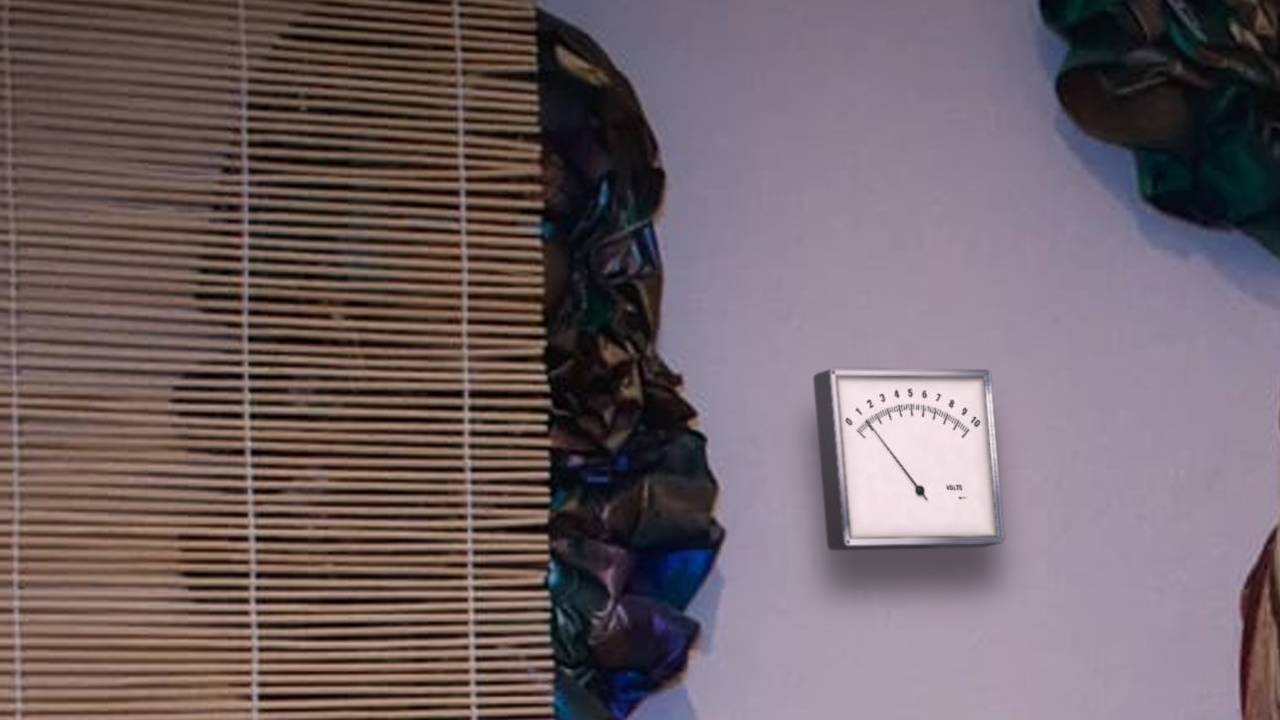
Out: 1; V
